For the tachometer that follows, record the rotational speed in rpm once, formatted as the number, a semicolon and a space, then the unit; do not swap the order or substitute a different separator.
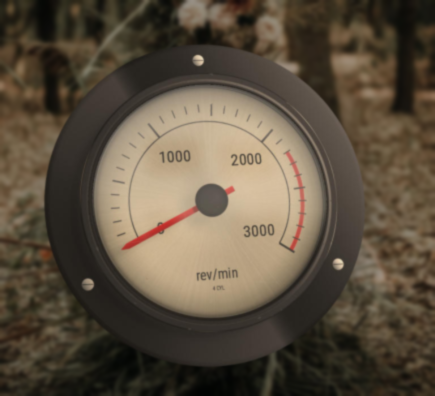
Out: 0; rpm
